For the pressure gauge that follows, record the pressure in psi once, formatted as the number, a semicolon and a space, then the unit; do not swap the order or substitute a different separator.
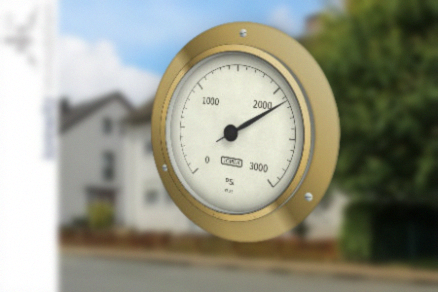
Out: 2150; psi
